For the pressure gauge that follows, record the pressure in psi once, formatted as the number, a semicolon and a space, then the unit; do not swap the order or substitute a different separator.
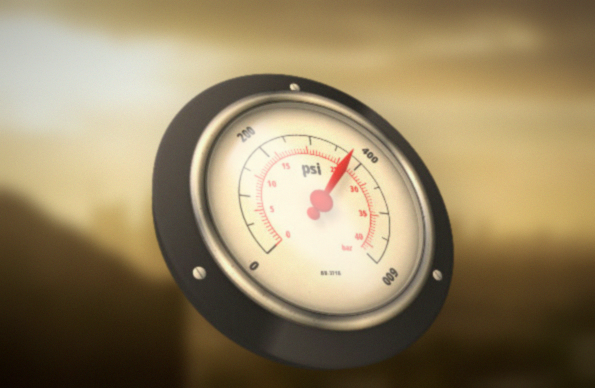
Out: 375; psi
